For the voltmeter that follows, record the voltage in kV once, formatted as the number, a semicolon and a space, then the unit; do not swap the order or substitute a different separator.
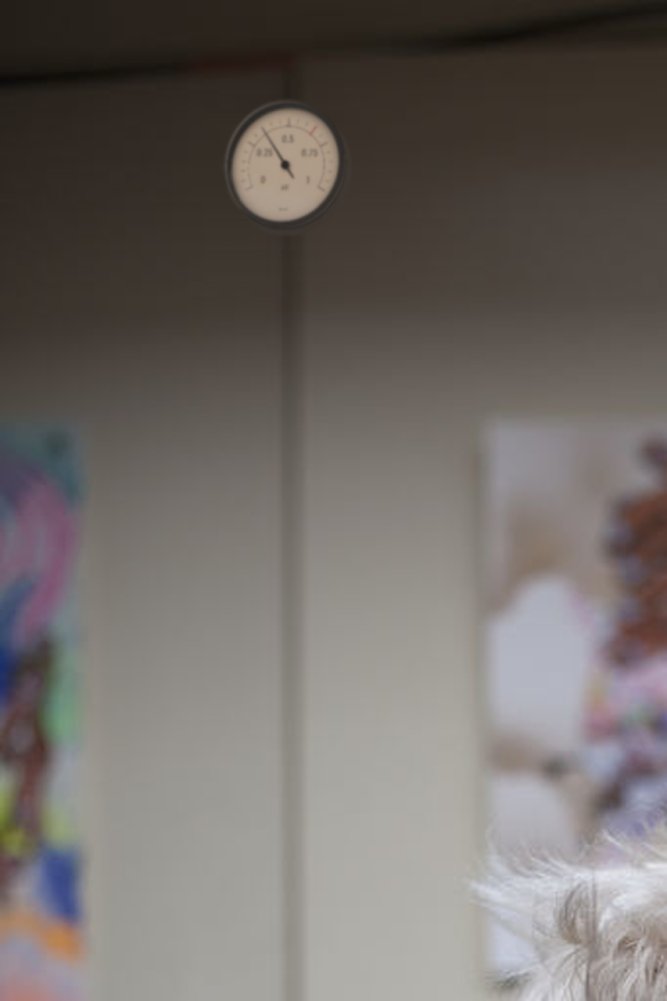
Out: 0.35; kV
